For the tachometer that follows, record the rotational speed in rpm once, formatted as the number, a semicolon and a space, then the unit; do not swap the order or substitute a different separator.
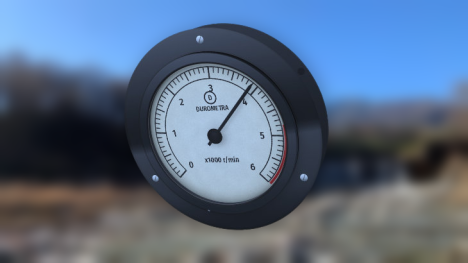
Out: 3900; rpm
